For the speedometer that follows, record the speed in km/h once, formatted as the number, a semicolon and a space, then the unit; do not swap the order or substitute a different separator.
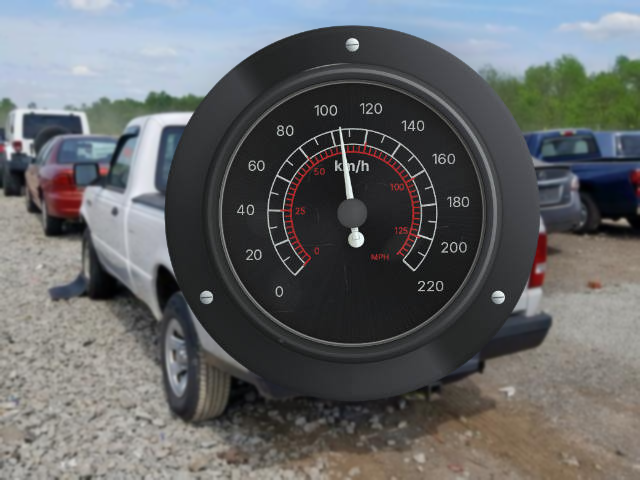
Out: 105; km/h
